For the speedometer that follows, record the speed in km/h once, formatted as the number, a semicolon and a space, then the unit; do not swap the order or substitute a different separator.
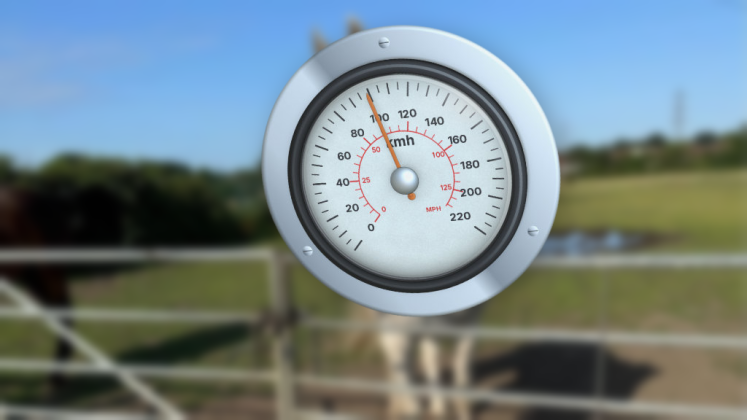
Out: 100; km/h
